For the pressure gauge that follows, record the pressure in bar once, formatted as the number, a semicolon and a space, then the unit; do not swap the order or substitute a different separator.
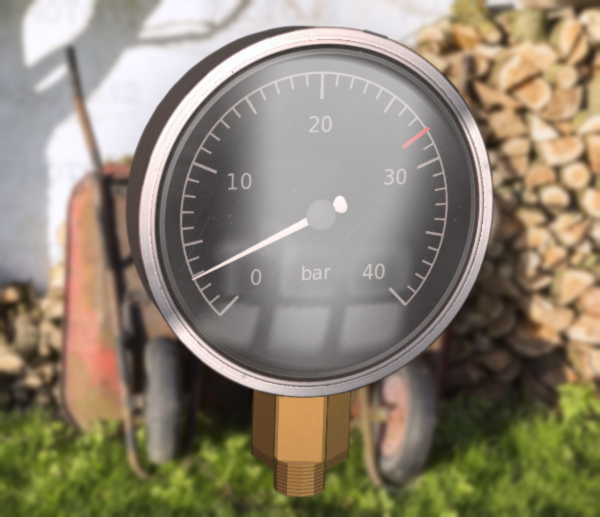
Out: 3; bar
